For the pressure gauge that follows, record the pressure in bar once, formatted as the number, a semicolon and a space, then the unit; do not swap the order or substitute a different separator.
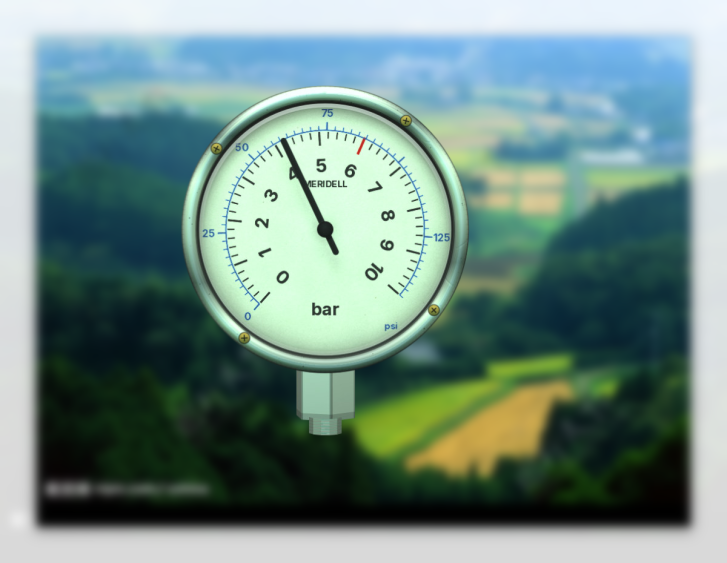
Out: 4.2; bar
